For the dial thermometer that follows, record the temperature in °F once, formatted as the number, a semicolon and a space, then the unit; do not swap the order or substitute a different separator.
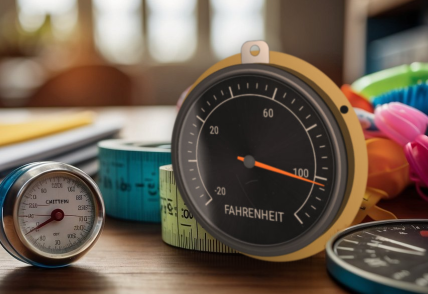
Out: 102; °F
